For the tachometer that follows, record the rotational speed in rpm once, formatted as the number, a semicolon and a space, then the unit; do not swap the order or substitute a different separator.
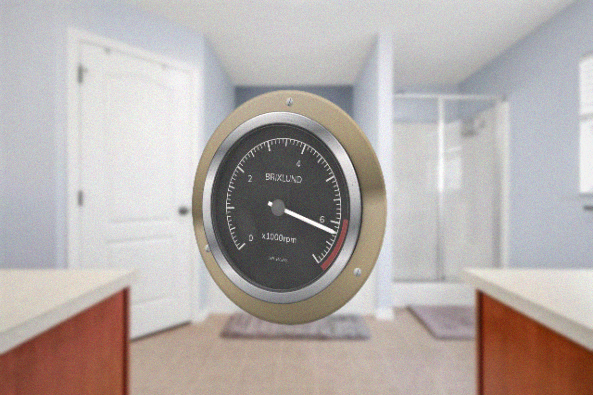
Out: 6200; rpm
